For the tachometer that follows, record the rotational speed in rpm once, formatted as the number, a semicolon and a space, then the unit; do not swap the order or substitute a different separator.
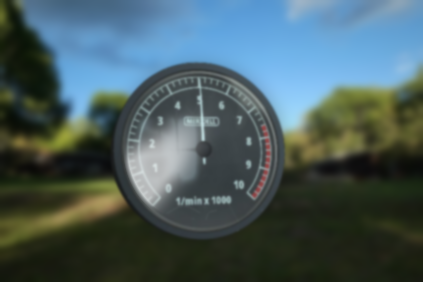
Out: 5000; rpm
